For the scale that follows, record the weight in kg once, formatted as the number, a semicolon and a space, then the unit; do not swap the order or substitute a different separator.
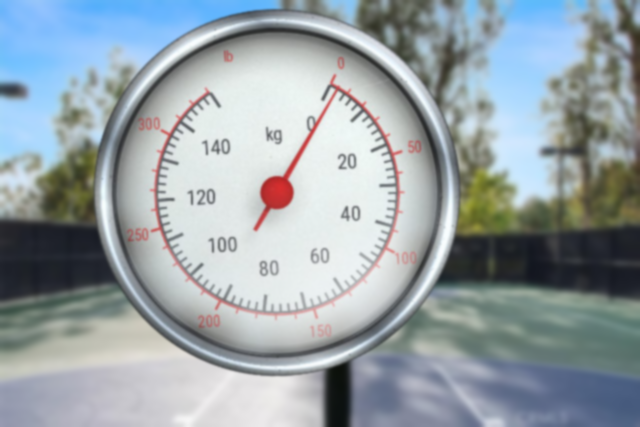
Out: 2; kg
